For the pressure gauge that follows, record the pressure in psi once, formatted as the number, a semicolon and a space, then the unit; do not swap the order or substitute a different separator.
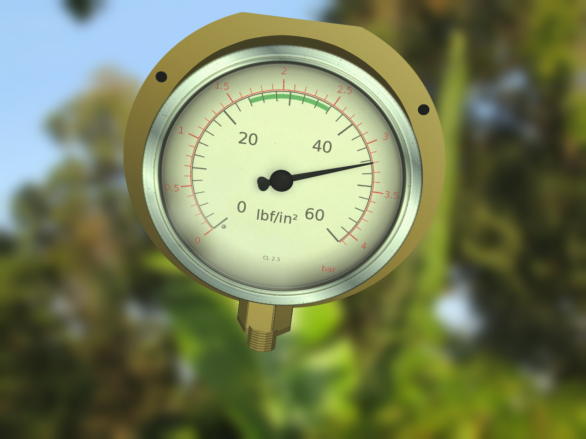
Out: 46; psi
